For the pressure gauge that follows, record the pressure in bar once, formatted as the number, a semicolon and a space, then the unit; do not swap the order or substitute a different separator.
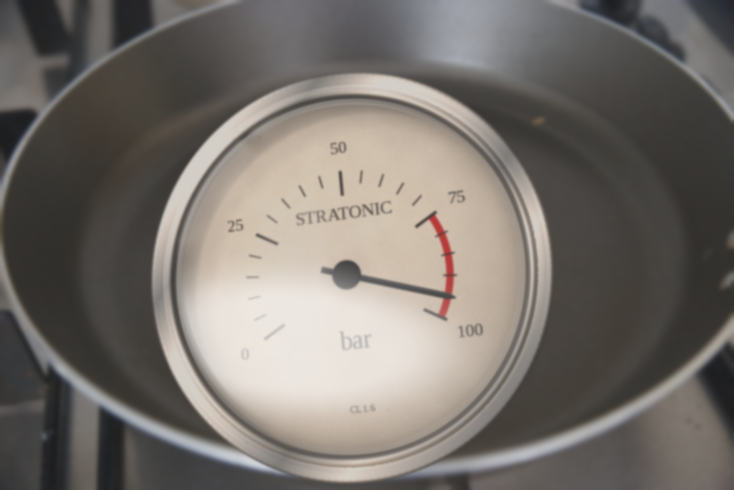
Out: 95; bar
